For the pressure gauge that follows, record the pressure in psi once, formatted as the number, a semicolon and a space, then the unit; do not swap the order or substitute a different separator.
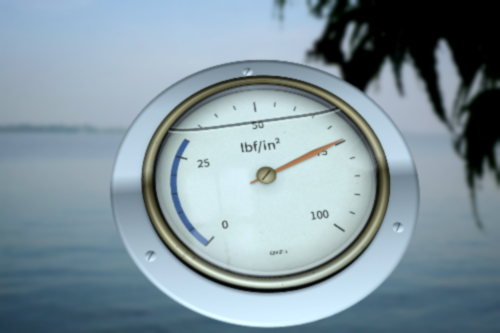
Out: 75; psi
